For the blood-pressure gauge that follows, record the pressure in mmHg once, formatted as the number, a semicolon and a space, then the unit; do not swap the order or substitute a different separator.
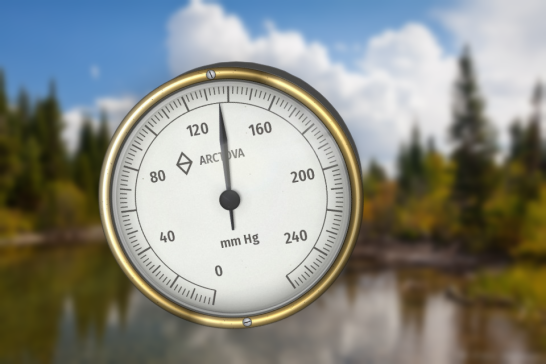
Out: 136; mmHg
